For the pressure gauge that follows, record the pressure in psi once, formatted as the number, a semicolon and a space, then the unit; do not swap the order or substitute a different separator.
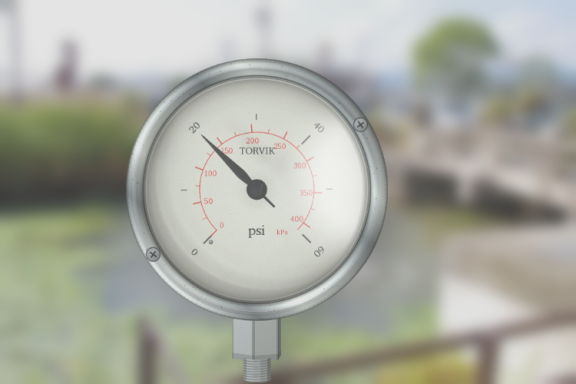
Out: 20; psi
